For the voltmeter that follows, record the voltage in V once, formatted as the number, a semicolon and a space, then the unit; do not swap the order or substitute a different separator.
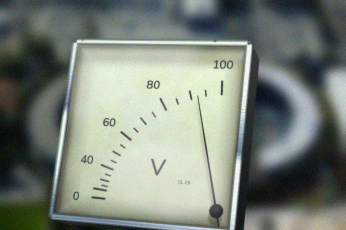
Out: 92.5; V
